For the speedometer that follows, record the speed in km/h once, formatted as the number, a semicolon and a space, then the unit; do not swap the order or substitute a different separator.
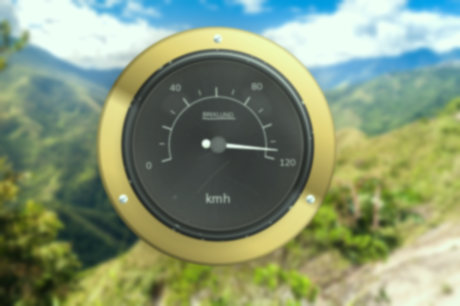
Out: 115; km/h
